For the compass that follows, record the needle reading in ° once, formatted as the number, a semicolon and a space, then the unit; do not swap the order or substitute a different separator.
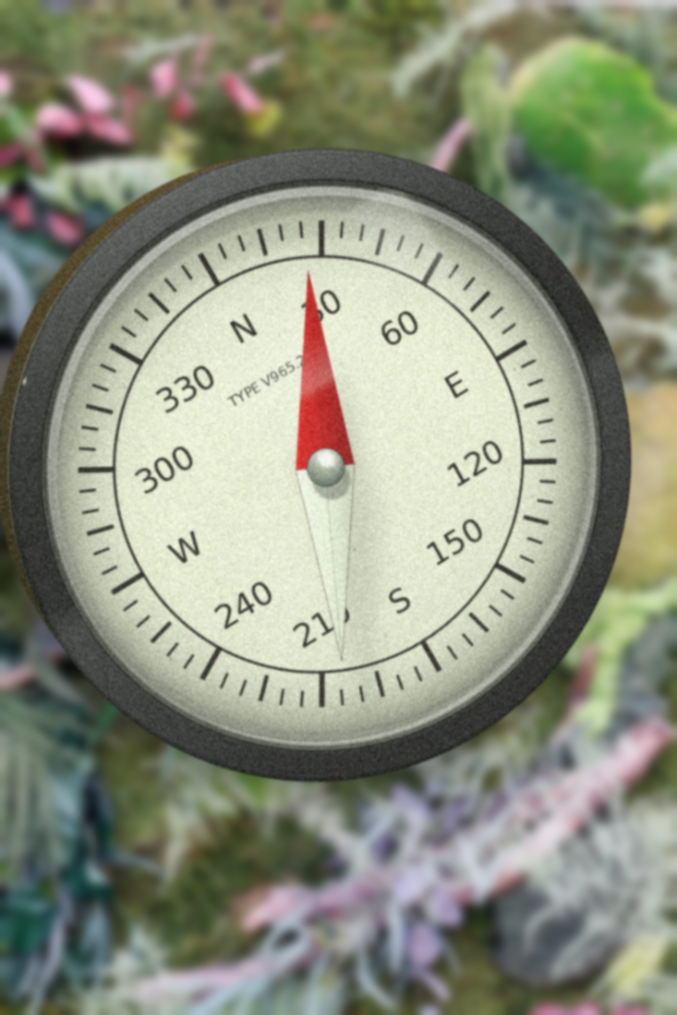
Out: 25; °
